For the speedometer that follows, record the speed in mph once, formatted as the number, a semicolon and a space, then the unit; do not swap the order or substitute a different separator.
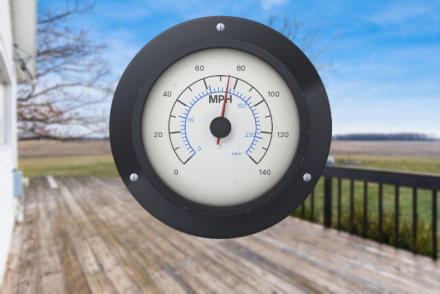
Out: 75; mph
